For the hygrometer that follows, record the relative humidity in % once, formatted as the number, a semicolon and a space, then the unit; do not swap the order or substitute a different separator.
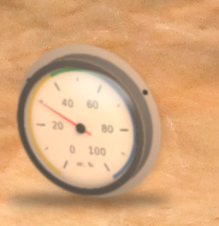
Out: 30; %
